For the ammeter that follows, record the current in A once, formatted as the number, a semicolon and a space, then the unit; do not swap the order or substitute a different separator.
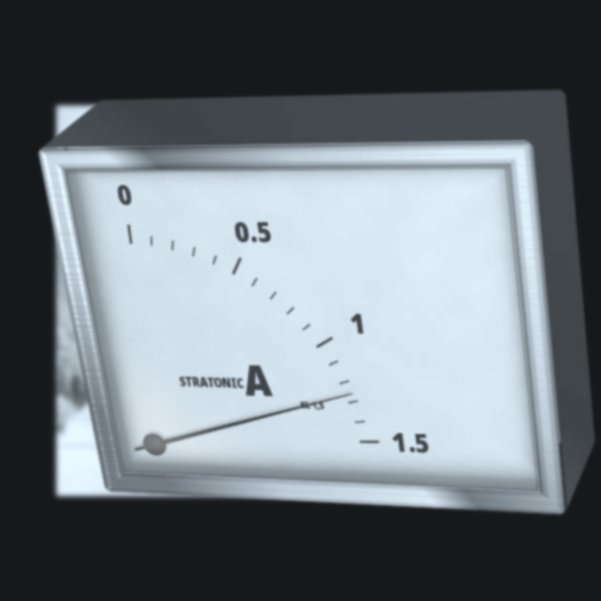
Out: 1.25; A
